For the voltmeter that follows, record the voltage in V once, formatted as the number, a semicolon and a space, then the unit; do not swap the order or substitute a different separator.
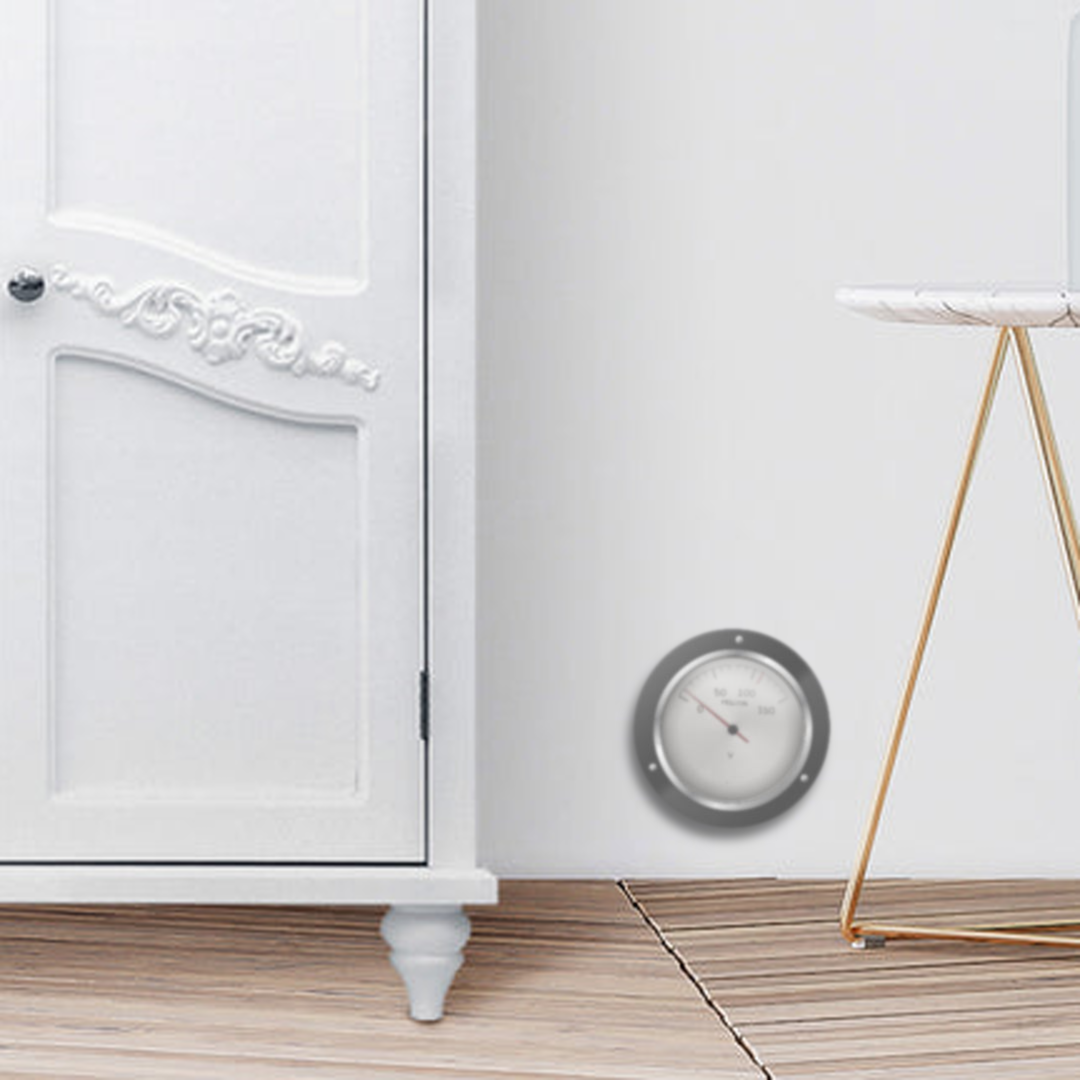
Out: 10; V
